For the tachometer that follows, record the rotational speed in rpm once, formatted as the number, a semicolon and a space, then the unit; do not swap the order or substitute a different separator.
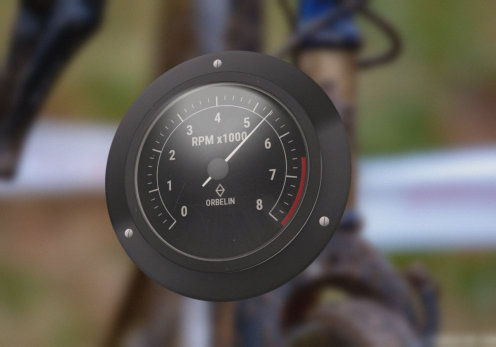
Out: 5400; rpm
